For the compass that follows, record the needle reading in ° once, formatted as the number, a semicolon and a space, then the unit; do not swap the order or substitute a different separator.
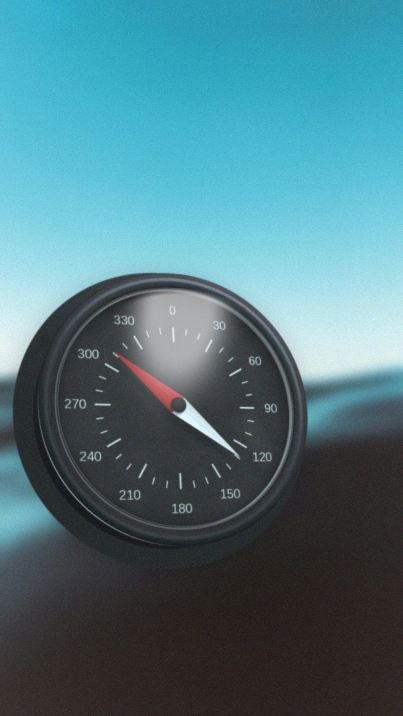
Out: 310; °
